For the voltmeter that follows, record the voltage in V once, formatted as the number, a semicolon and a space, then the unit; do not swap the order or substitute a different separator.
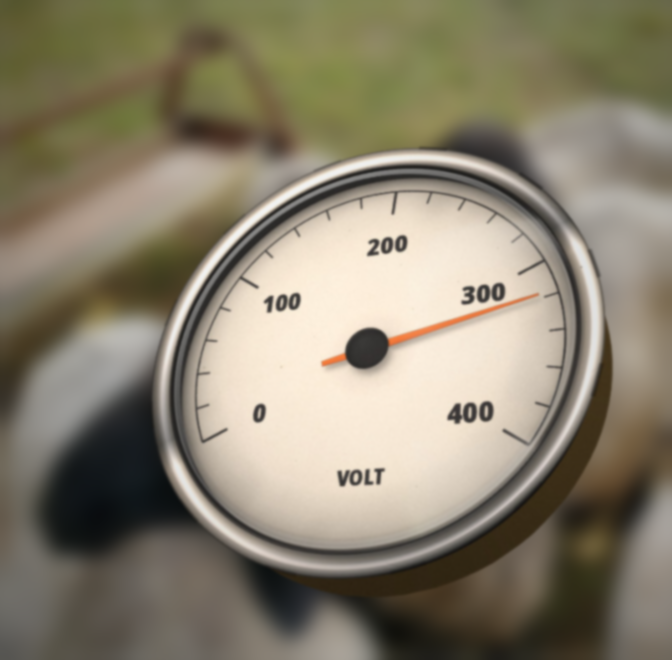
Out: 320; V
